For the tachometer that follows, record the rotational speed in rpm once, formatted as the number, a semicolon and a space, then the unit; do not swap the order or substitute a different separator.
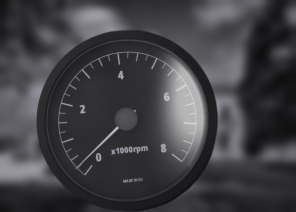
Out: 250; rpm
